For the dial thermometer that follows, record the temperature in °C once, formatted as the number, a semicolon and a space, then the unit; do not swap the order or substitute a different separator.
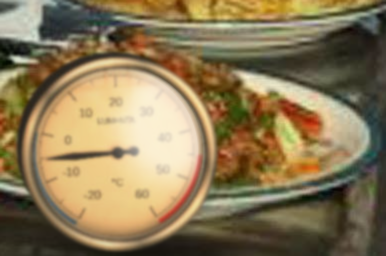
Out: -5; °C
